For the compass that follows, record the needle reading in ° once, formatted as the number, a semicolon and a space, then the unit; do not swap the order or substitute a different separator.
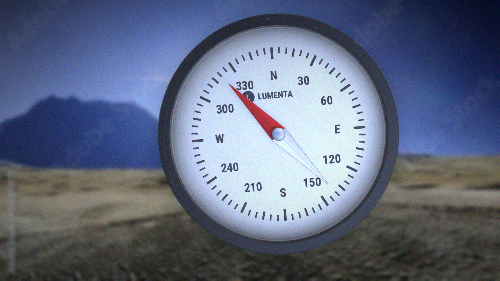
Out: 320; °
